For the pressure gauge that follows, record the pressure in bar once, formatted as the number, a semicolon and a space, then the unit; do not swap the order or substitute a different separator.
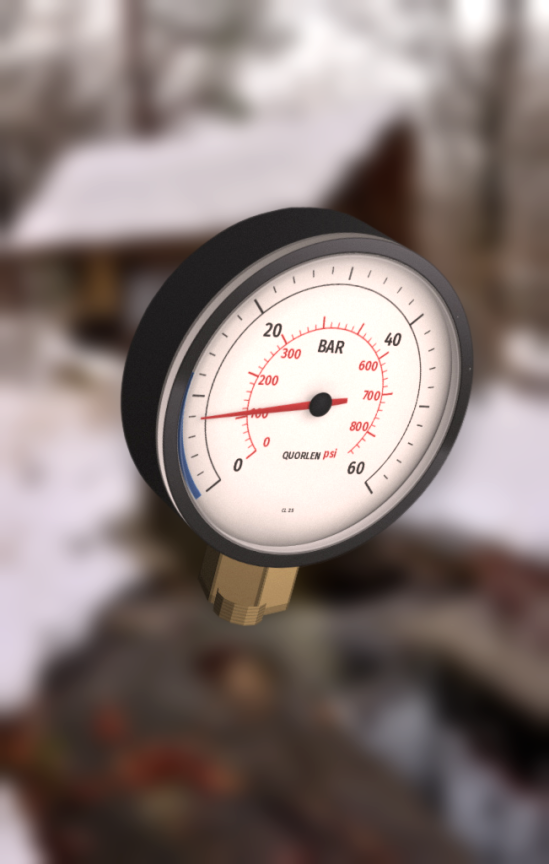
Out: 8; bar
